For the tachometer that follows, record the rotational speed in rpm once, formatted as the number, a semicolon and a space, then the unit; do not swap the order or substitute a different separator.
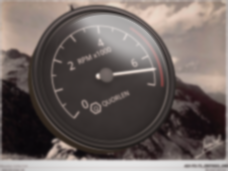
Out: 6500; rpm
